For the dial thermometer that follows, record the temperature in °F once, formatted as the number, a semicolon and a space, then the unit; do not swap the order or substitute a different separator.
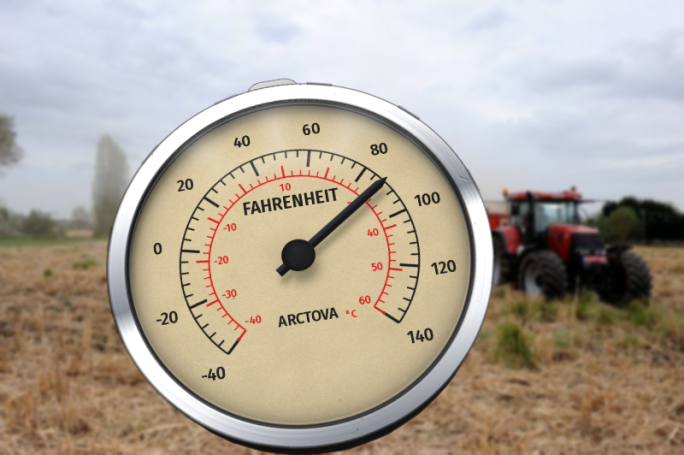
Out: 88; °F
